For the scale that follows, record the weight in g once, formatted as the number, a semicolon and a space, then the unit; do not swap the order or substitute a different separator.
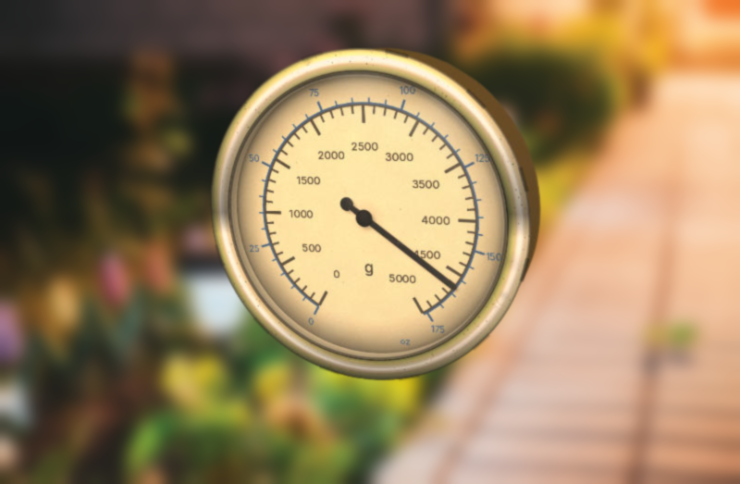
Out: 4600; g
